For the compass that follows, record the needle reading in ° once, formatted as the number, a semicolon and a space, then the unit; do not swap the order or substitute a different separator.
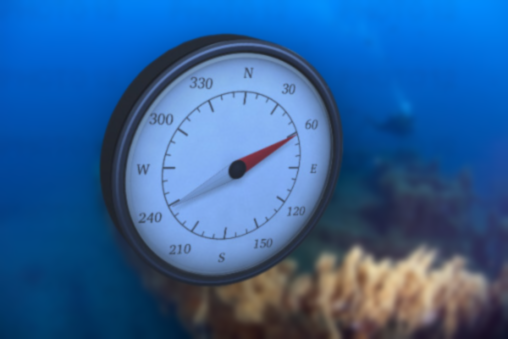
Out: 60; °
